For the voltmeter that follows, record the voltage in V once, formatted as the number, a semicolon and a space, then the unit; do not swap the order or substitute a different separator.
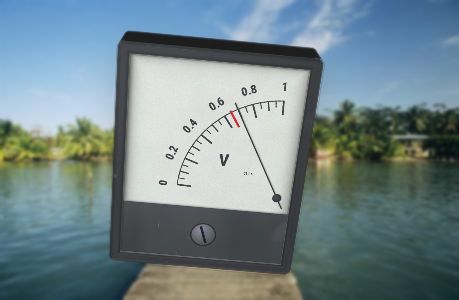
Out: 0.7; V
